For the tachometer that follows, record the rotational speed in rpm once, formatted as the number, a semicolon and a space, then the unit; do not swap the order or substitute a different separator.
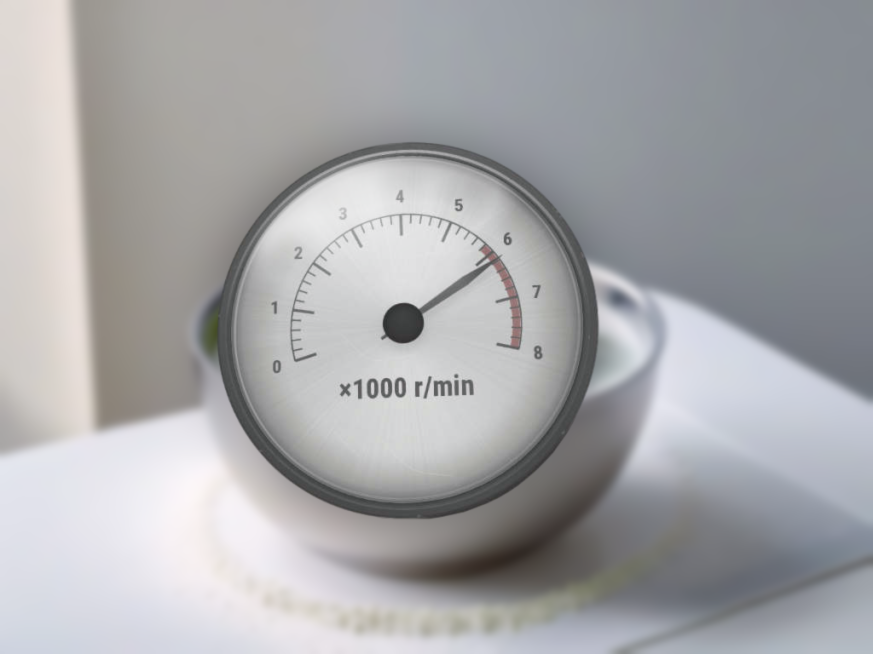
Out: 6200; rpm
